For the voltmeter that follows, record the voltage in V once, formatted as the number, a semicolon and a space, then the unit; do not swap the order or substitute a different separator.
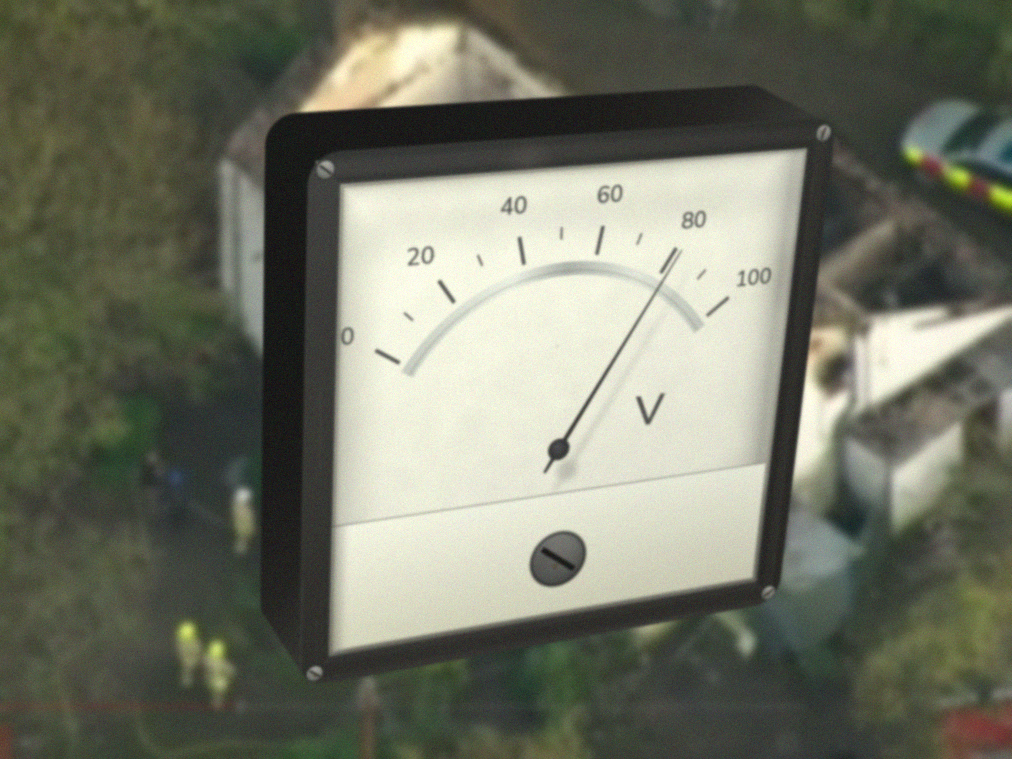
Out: 80; V
